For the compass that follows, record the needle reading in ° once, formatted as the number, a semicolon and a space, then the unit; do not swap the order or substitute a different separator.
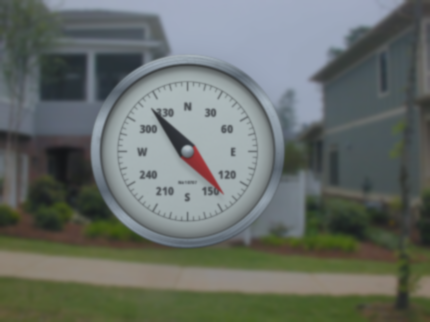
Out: 140; °
